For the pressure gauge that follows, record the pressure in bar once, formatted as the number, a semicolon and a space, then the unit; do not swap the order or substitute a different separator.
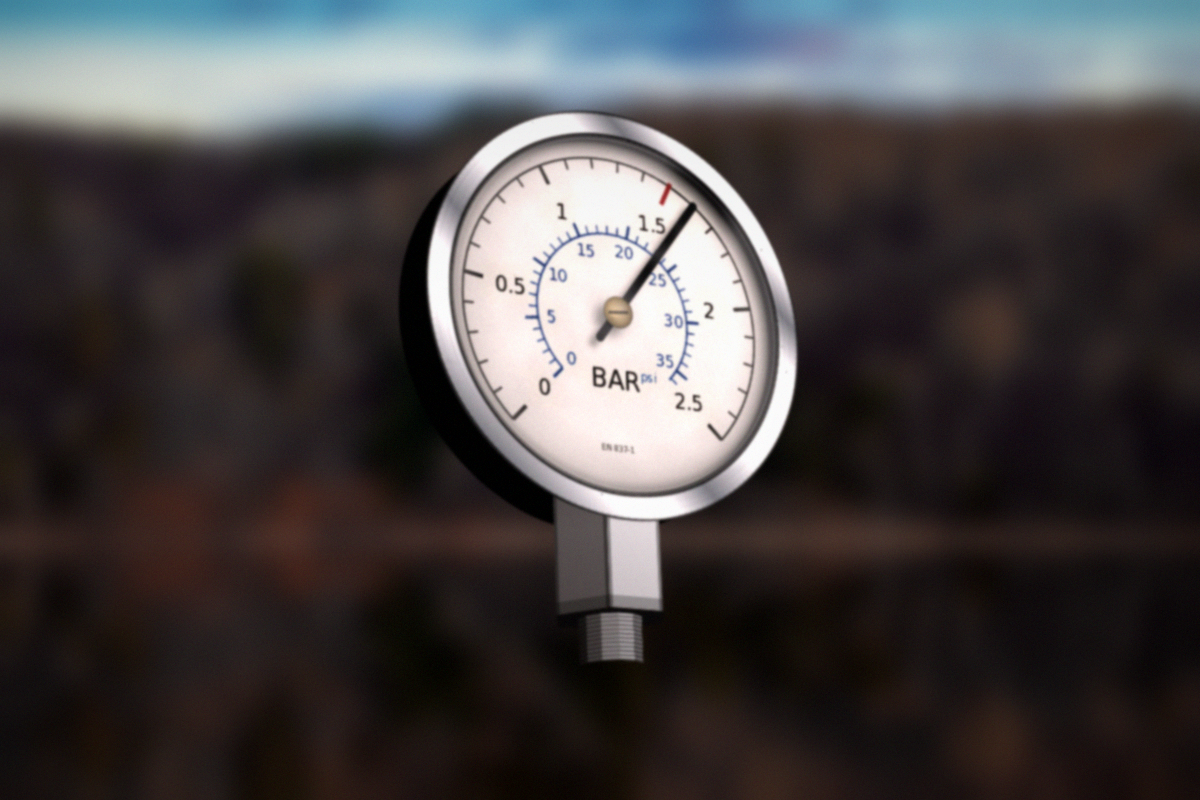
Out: 1.6; bar
